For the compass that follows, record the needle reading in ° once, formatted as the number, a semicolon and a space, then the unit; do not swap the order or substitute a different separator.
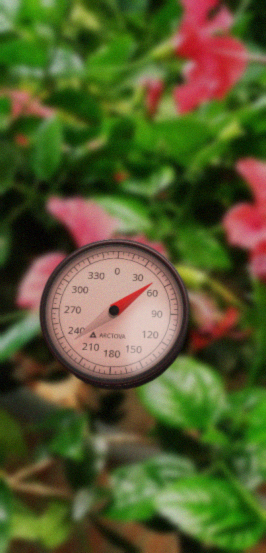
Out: 50; °
